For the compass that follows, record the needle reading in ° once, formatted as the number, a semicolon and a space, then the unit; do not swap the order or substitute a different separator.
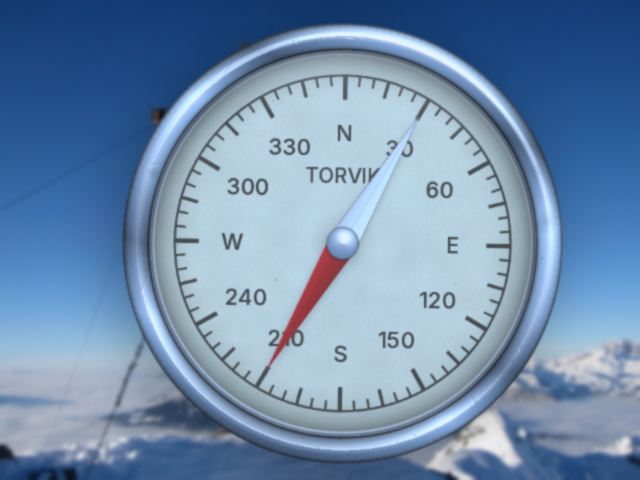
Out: 210; °
